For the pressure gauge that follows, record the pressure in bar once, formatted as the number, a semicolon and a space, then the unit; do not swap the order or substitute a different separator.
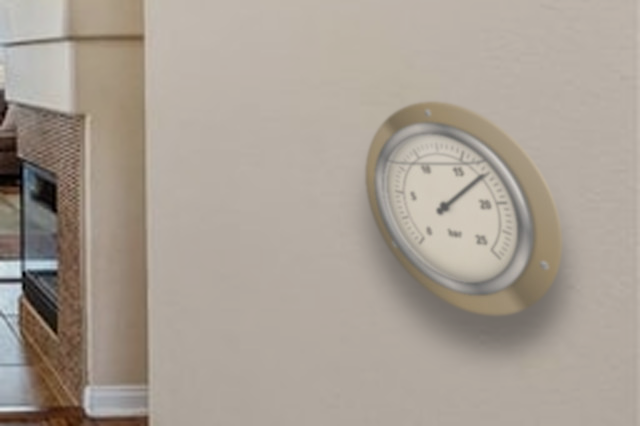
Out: 17.5; bar
